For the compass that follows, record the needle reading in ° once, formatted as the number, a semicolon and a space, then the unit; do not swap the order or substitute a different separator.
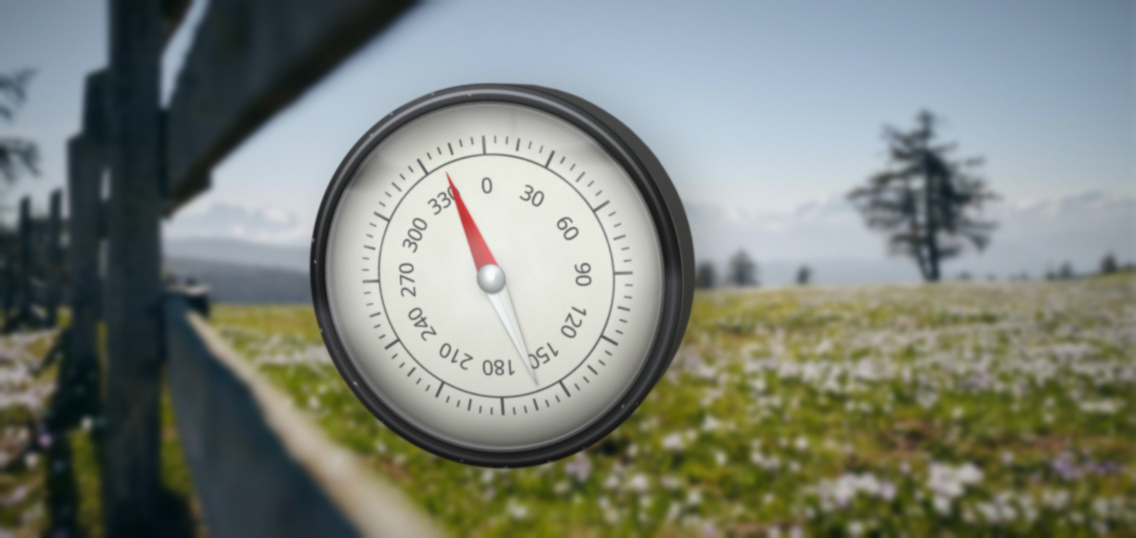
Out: 340; °
